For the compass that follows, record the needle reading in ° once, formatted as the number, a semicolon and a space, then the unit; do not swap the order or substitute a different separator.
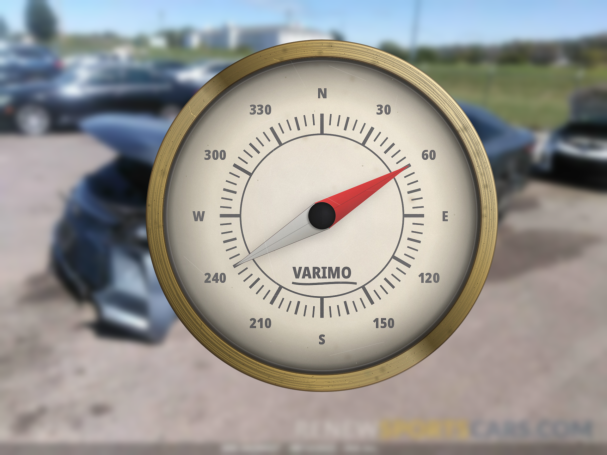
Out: 60; °
